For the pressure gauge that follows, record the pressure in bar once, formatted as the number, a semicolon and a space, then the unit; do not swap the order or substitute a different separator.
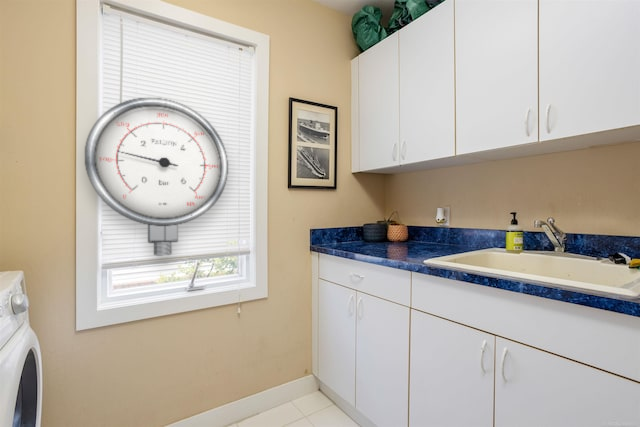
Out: 1.25; bar
